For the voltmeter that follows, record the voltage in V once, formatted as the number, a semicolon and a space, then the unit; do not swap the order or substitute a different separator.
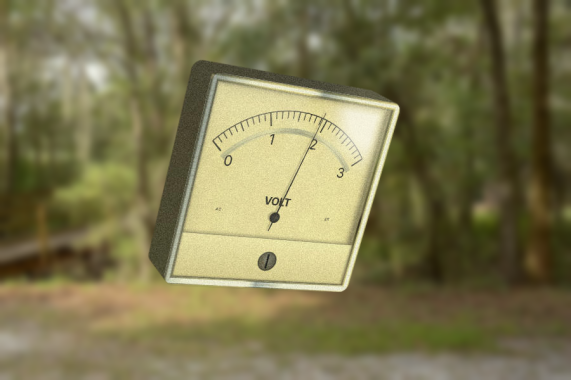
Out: 1.9; V
